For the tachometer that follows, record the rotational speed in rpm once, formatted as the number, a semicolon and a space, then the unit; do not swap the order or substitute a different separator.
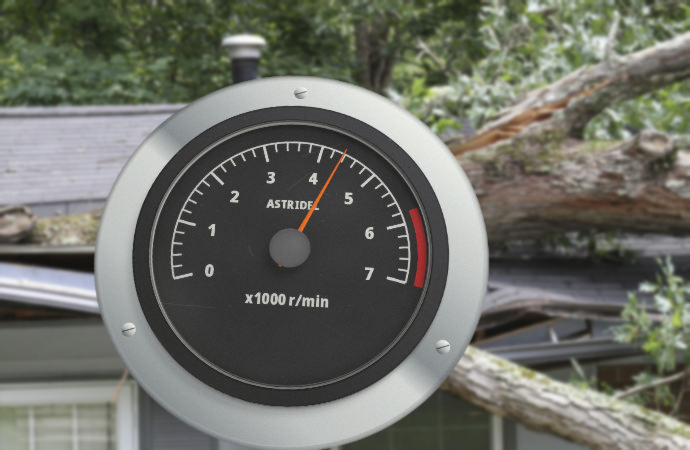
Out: 4400; rpm
